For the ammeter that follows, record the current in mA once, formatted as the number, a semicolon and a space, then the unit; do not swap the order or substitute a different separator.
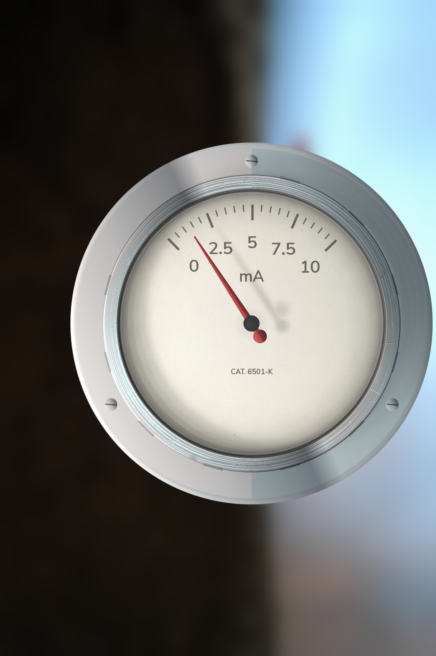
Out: 1.25; mA
